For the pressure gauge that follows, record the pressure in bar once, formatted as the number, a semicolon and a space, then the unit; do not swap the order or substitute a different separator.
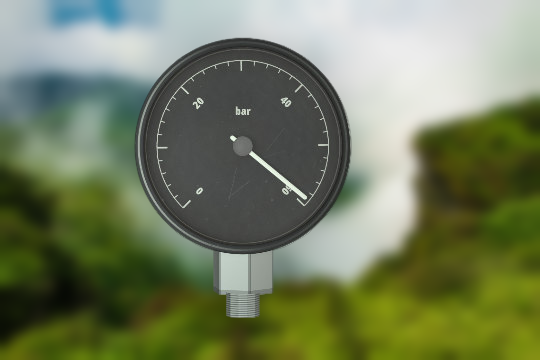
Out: 59; bar
